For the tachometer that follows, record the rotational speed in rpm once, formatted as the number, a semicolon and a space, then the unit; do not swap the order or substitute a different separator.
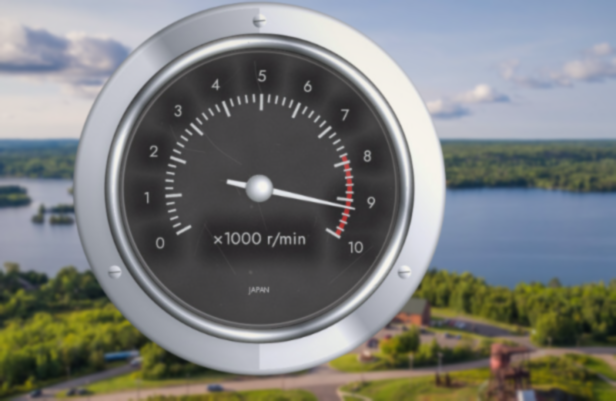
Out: 9200; rpm
